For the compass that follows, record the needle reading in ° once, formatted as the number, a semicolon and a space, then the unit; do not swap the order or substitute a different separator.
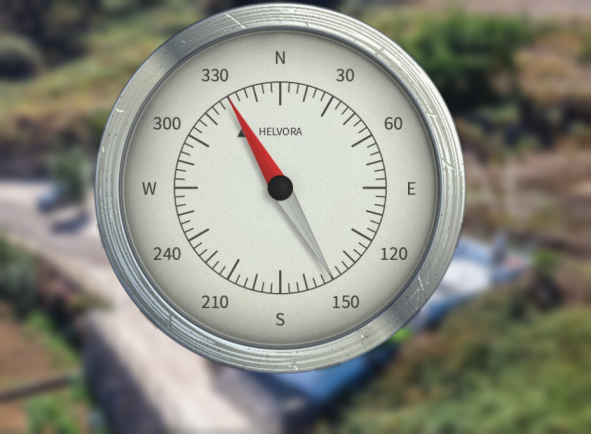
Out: 330; °
